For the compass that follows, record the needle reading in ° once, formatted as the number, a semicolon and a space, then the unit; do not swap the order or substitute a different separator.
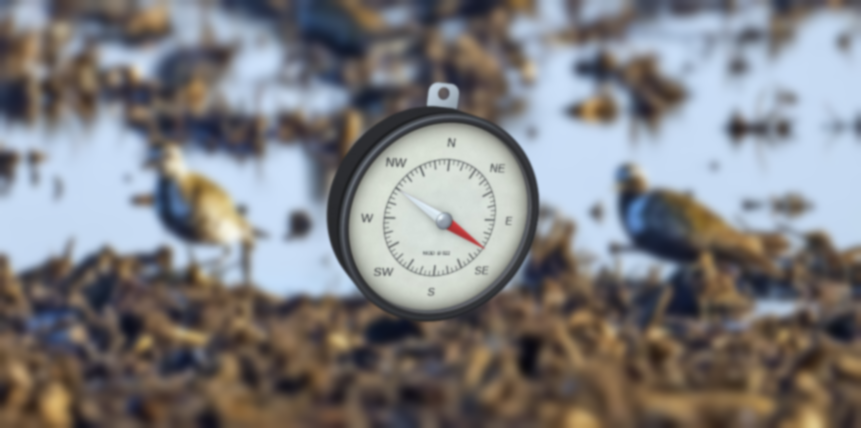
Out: 120; °
